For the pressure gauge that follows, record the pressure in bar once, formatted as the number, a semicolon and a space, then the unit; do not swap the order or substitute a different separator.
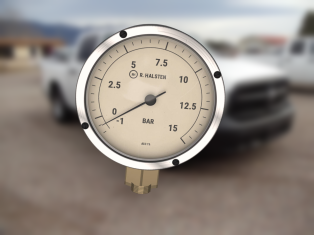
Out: -0.5; bar
